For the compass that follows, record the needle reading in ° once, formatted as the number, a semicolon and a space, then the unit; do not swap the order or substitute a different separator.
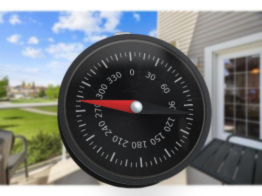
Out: 280; °
